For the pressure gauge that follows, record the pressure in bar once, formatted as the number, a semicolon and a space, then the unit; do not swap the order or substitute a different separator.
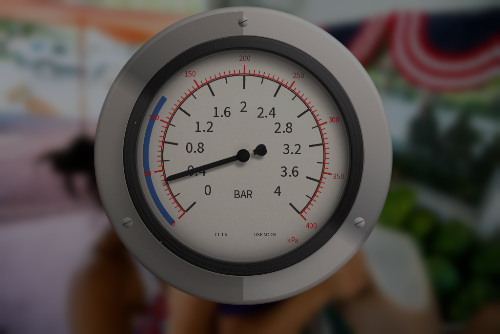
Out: 0.4; bar
